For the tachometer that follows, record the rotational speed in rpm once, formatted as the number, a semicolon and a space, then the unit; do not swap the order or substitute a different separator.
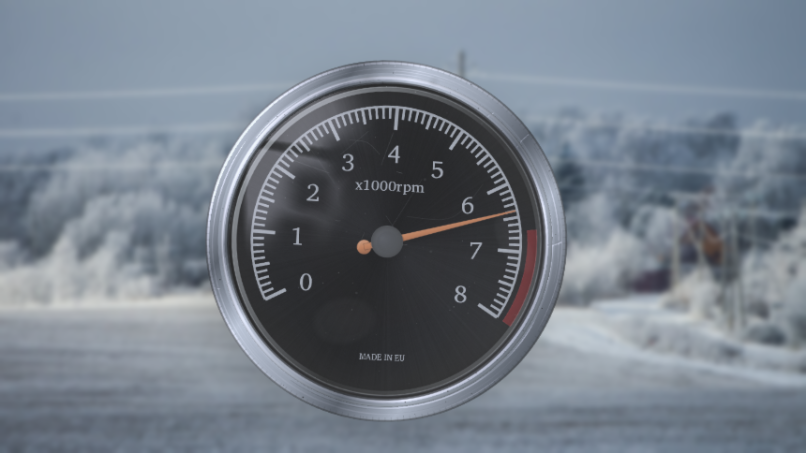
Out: 6400; rpm
